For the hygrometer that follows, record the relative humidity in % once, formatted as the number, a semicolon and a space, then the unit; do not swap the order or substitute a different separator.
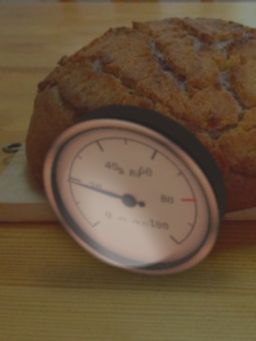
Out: 20; %
